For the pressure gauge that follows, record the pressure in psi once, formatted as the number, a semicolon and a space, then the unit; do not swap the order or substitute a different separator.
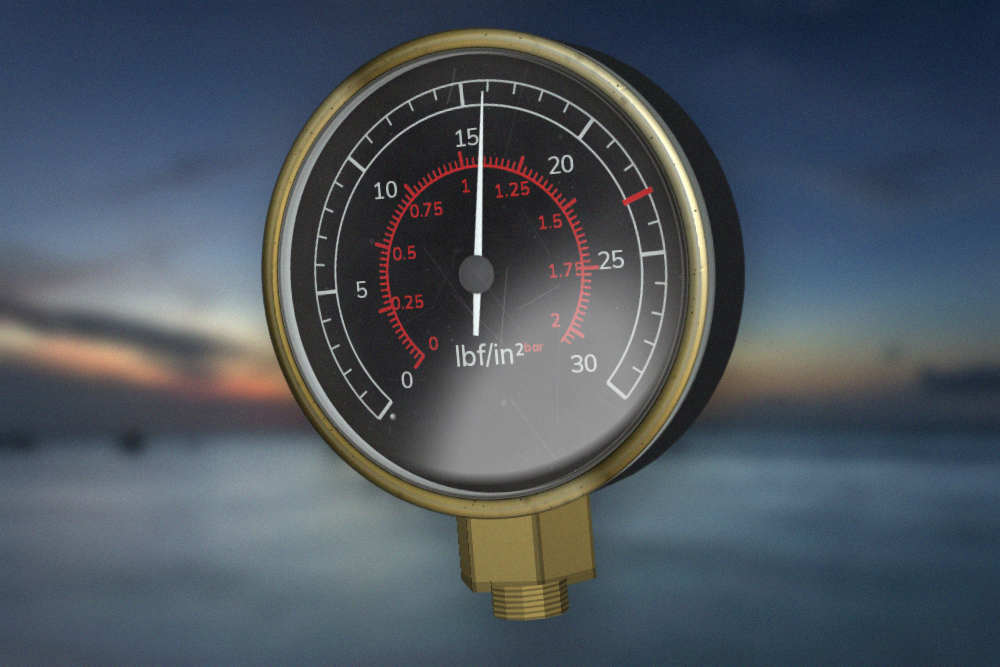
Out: 16; psi
